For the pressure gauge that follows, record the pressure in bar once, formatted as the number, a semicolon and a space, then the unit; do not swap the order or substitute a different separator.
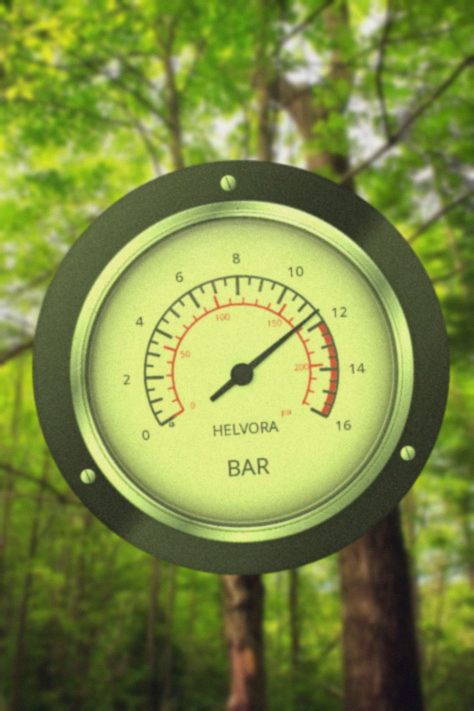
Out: 11.5; bar
